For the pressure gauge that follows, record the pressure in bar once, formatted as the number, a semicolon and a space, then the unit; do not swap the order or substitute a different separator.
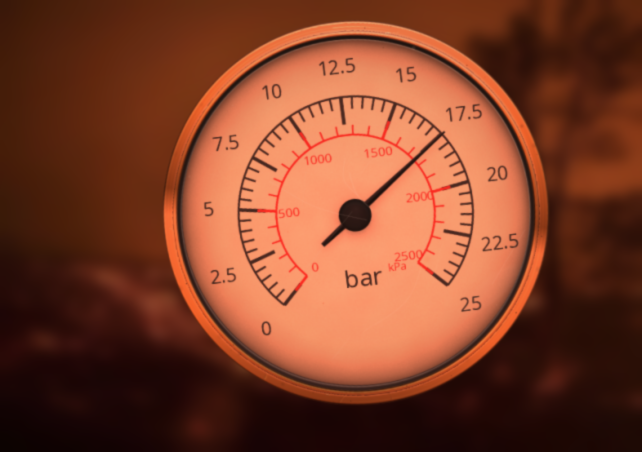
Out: 17.5; bar
